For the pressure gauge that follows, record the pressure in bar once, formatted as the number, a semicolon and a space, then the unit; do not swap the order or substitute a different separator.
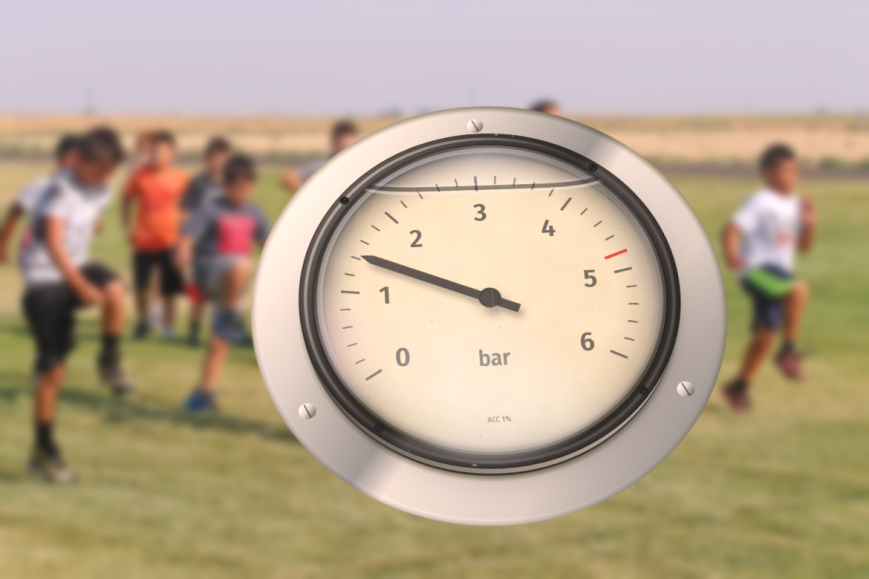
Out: 1.4; bar
